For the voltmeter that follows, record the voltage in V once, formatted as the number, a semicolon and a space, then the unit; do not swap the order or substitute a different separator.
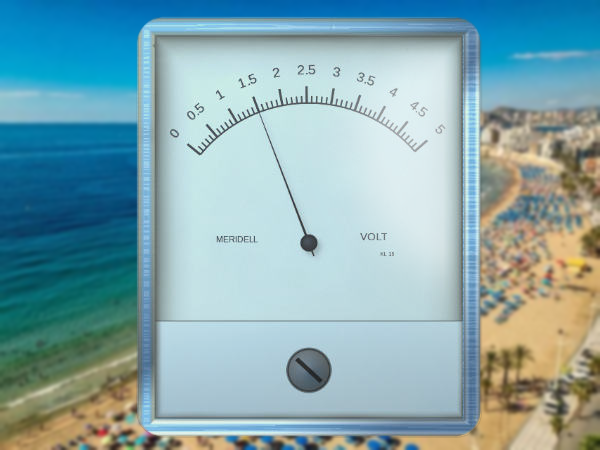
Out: 1.5; V
